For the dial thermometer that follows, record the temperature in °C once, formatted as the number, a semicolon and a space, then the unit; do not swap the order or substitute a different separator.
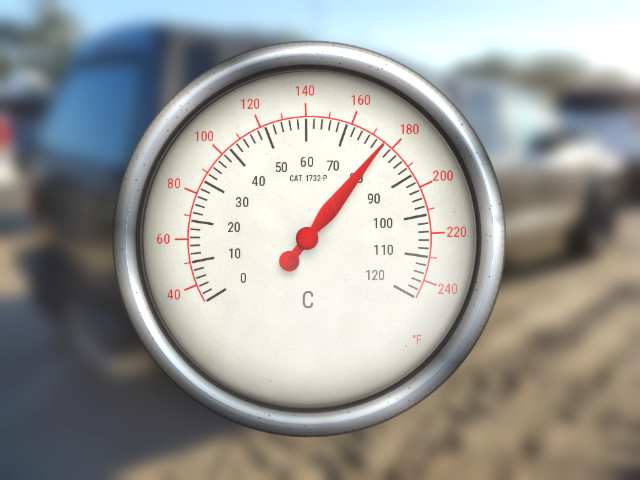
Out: 80; °C
